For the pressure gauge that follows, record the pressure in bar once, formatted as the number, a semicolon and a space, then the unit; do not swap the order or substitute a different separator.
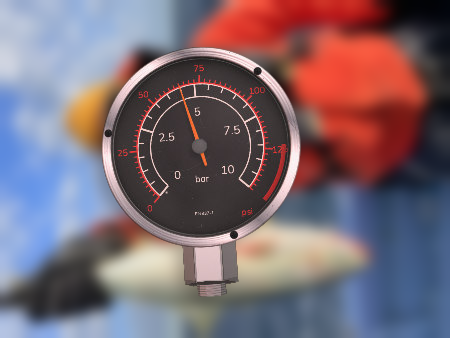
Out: 4.5; bar
